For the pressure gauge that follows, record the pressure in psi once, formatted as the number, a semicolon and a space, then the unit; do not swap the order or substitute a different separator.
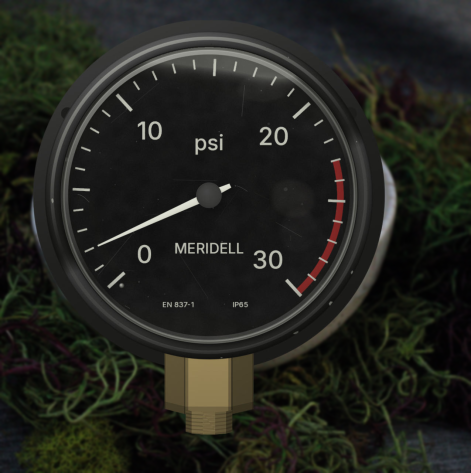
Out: 2; psi
